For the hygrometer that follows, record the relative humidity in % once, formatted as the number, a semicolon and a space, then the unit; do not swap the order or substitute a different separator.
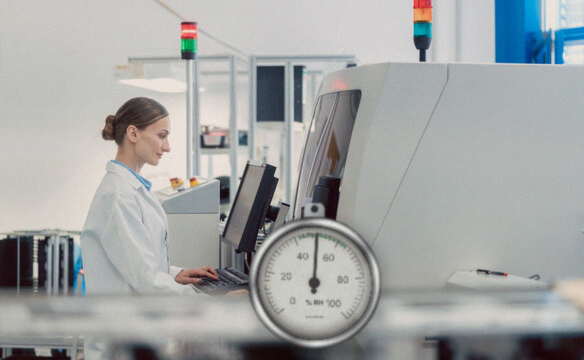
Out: 50; %
